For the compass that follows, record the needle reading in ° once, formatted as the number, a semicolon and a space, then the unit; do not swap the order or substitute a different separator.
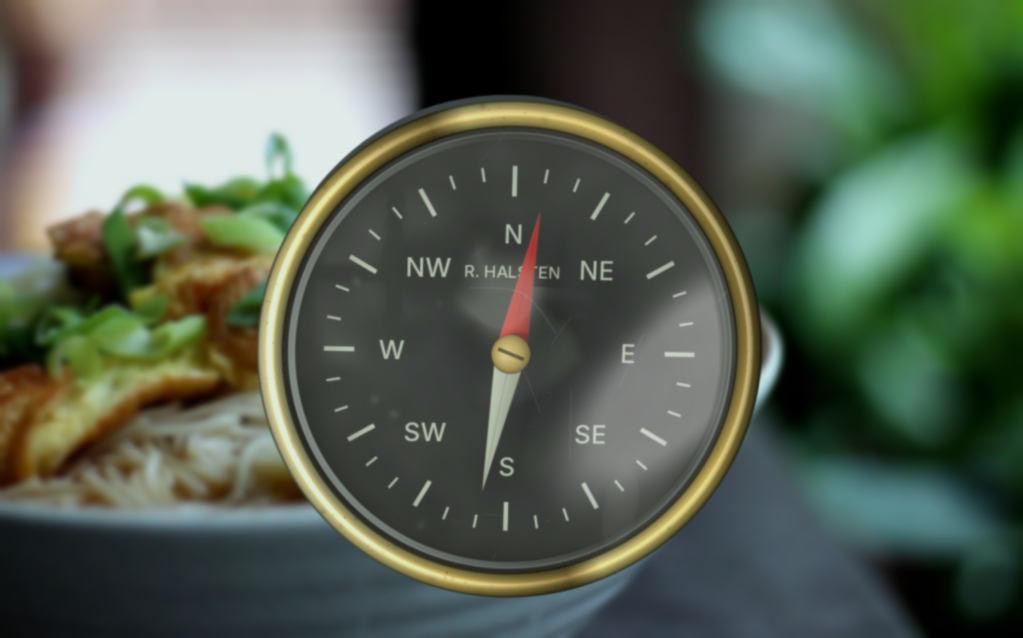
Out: 10; °
